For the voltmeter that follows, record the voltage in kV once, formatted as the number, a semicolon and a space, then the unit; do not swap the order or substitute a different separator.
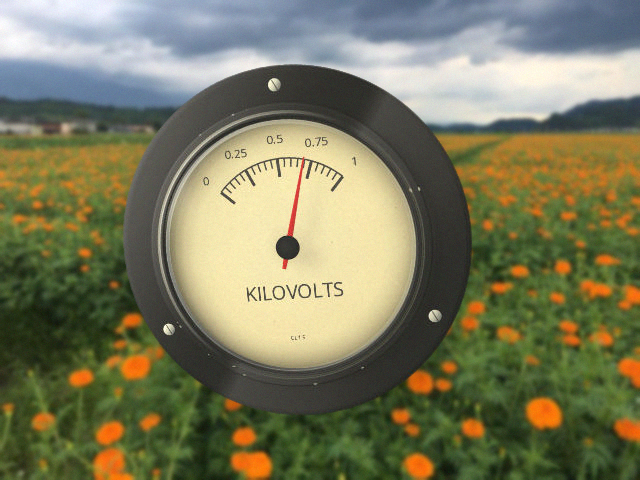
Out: 0.7; kV
